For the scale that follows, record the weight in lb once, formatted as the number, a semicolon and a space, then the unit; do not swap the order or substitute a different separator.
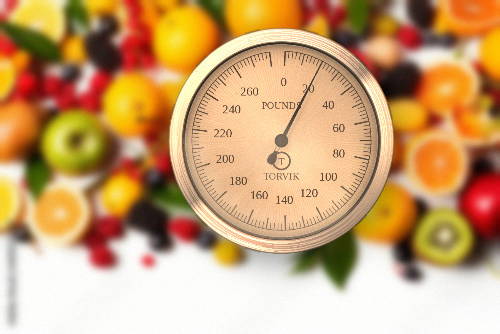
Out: 20; lb
